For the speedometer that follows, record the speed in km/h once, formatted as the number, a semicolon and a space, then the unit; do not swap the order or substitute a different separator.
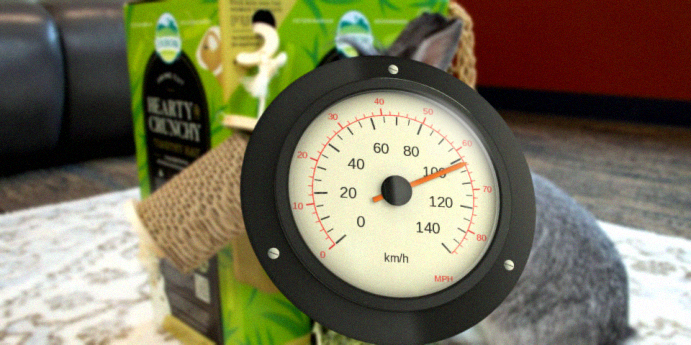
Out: 102.5; km/h
